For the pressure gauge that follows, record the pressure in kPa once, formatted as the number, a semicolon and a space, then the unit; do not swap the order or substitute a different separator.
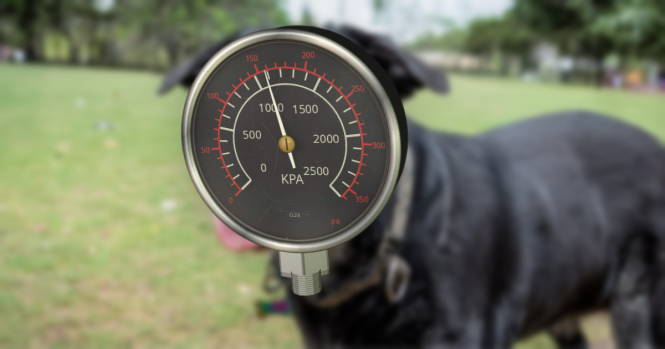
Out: 1100; kPa
